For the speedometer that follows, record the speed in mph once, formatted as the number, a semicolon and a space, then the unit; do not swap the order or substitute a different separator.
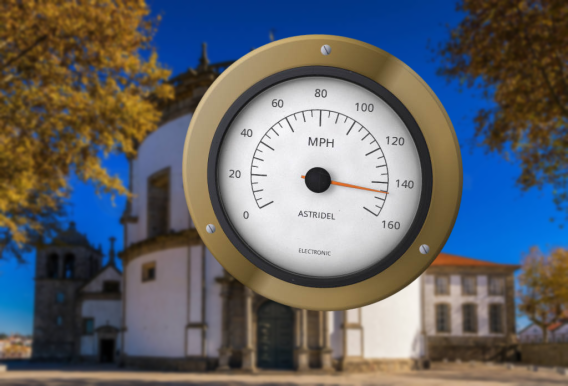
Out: 145; mph
